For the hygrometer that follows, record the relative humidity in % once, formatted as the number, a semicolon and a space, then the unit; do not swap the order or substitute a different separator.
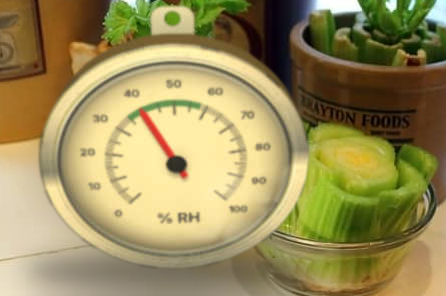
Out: 40; %
